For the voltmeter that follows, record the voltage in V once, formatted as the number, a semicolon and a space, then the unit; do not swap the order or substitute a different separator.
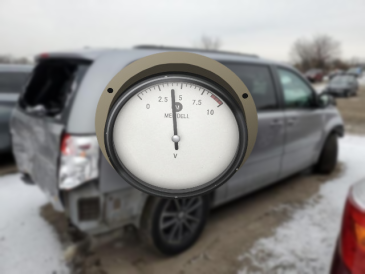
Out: 4; V
